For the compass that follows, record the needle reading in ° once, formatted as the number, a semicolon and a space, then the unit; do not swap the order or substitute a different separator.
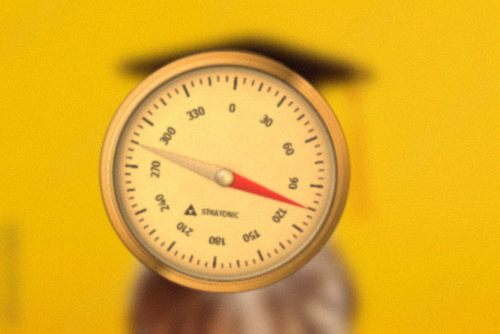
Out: 105; °
